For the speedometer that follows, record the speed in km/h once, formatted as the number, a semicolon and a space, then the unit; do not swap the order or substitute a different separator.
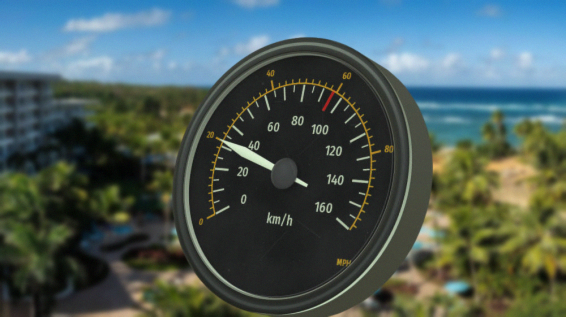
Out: 32.5; km/h
